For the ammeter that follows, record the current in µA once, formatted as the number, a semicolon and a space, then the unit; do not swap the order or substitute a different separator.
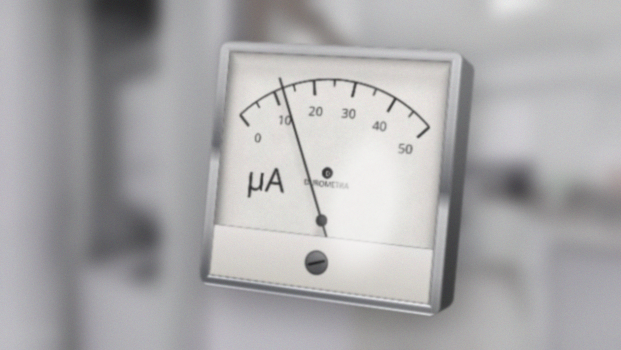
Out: 12.5; µA
